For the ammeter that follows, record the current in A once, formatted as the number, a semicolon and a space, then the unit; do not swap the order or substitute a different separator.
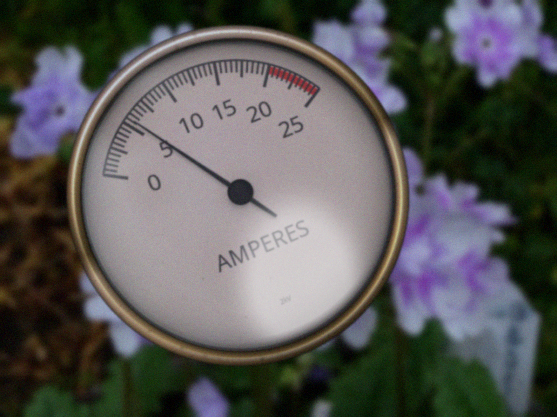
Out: 5.5; A
